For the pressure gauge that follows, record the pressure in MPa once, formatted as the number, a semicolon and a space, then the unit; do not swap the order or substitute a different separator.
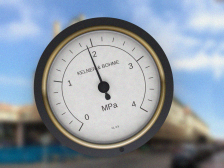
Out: 1.9; MPa
